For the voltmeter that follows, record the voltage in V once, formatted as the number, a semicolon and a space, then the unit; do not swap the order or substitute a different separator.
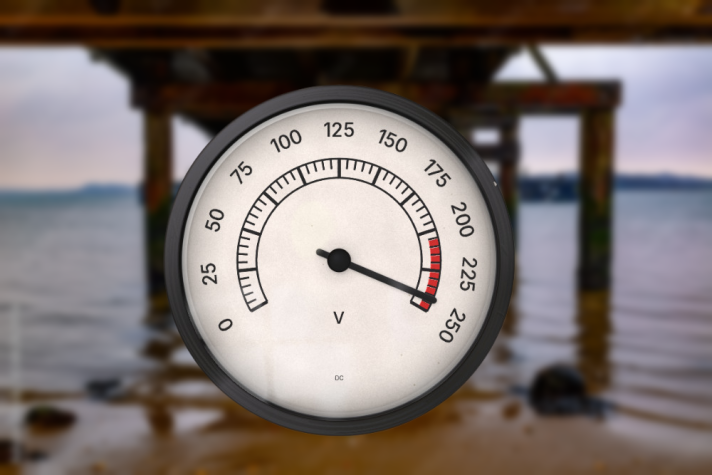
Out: 242.5; V
